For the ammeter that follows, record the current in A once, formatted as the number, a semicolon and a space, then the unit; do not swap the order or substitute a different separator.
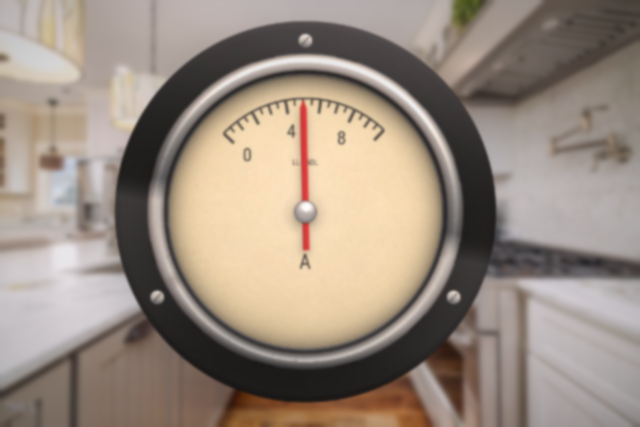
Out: 5; A
